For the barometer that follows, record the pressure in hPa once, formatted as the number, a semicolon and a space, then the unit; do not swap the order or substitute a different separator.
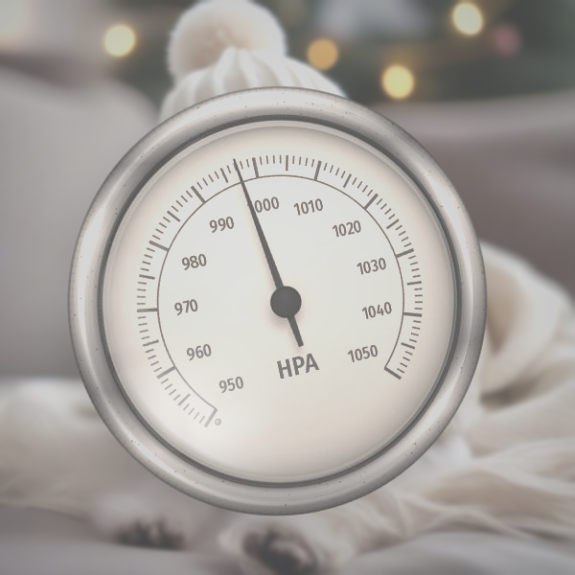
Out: 997; hPa
